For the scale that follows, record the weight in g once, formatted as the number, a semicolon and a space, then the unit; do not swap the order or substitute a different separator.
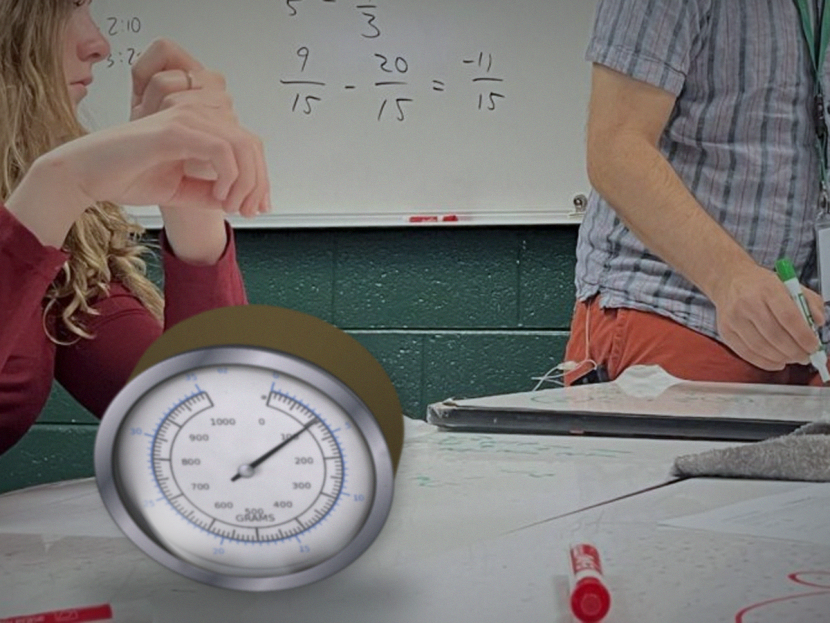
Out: 100; g
